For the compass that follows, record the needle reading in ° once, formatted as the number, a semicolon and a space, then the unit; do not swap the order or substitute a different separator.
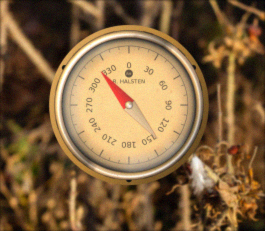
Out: 320; °
